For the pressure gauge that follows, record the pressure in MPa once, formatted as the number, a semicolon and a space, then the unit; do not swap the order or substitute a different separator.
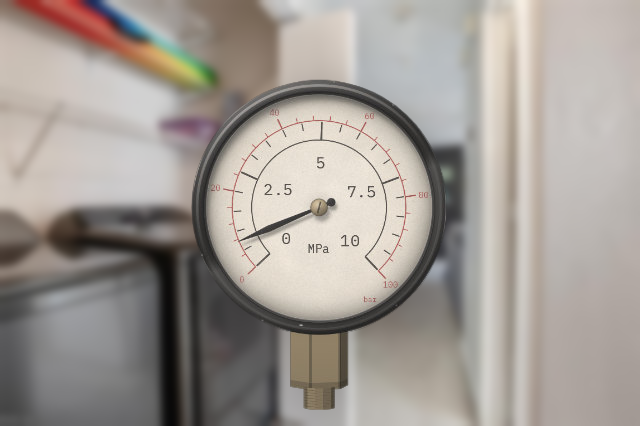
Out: 0.75; MPa
